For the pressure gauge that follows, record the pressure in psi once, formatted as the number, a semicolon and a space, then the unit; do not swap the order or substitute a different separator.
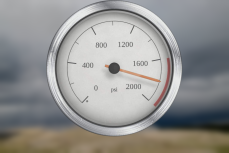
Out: 1800; psi
